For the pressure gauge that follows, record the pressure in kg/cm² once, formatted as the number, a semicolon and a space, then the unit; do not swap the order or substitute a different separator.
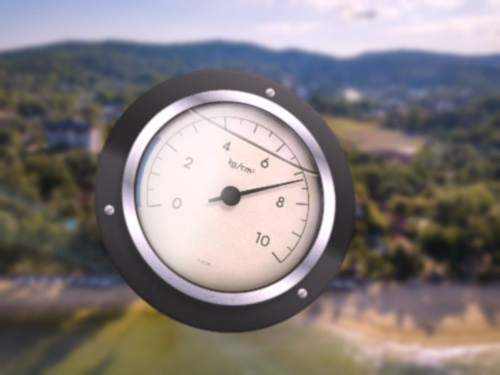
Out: 7.25; kg/cm²
